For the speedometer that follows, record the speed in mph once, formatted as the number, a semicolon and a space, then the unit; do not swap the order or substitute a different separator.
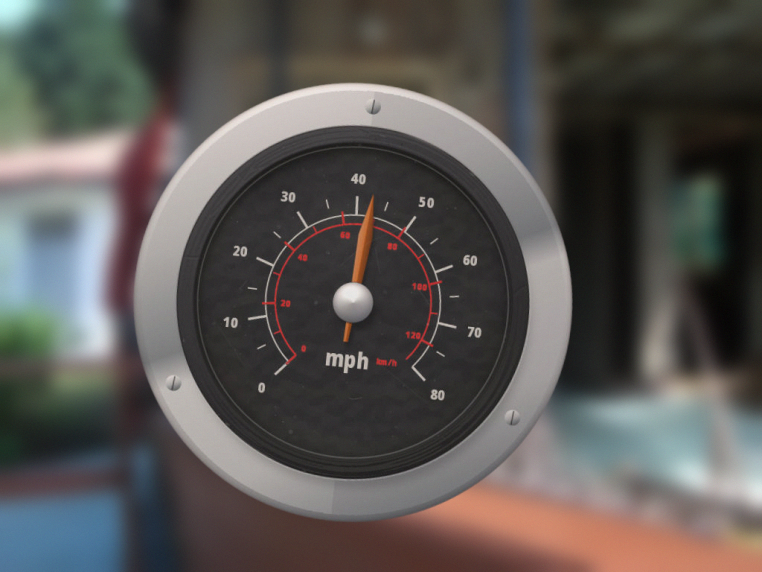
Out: 42.5; mph
